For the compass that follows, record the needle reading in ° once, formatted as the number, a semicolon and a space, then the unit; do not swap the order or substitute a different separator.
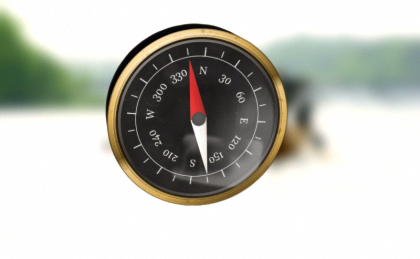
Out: 345; °
